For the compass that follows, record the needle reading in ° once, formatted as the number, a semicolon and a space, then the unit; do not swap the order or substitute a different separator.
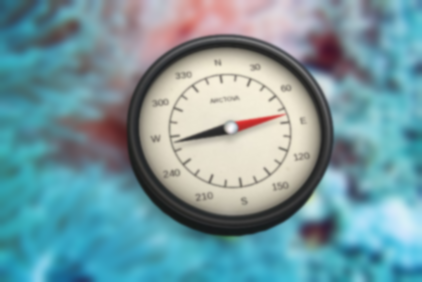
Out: 82.5; °
